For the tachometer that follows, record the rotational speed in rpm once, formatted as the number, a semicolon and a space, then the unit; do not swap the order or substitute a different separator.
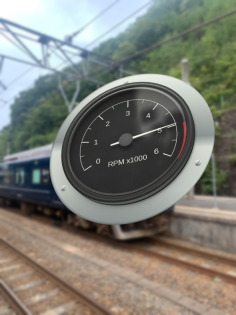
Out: 5000; rpm
